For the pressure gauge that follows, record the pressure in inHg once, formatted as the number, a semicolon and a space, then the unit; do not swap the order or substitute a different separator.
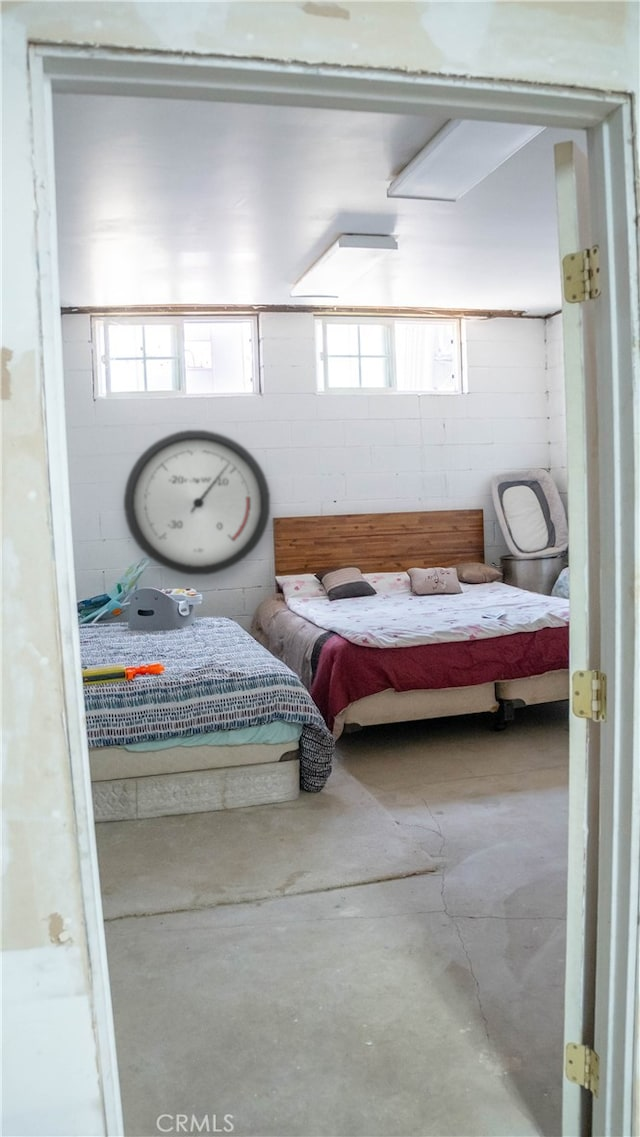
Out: -11; inHg
